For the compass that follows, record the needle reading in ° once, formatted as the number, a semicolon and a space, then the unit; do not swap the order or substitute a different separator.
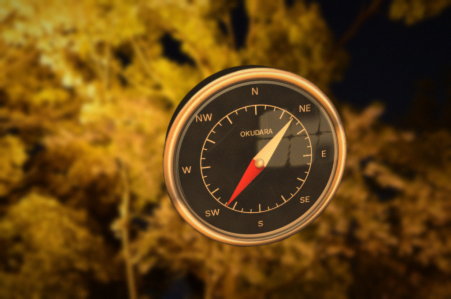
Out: 220; °
